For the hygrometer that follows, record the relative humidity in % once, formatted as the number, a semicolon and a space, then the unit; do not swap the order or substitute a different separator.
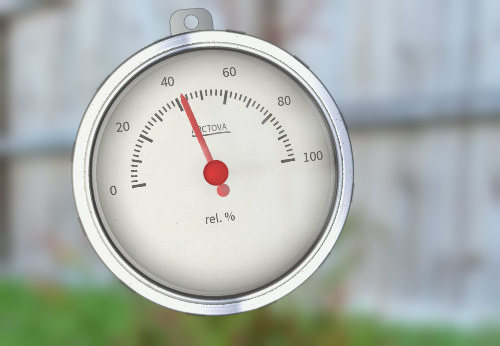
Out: 42; %
